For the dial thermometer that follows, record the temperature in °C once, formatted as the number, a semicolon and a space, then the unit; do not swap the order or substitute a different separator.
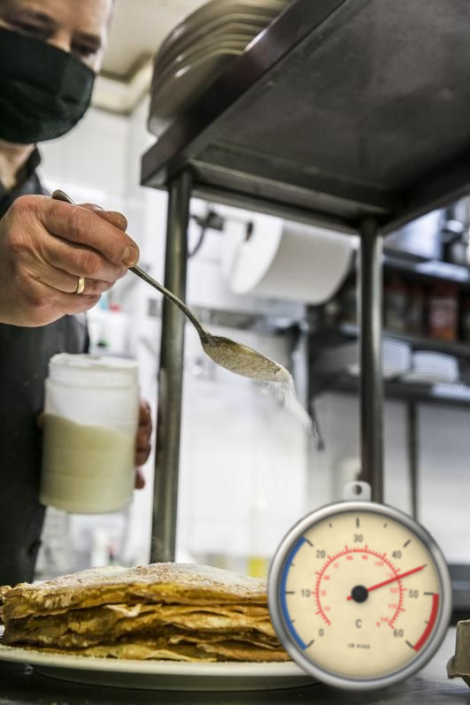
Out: 45; °C
